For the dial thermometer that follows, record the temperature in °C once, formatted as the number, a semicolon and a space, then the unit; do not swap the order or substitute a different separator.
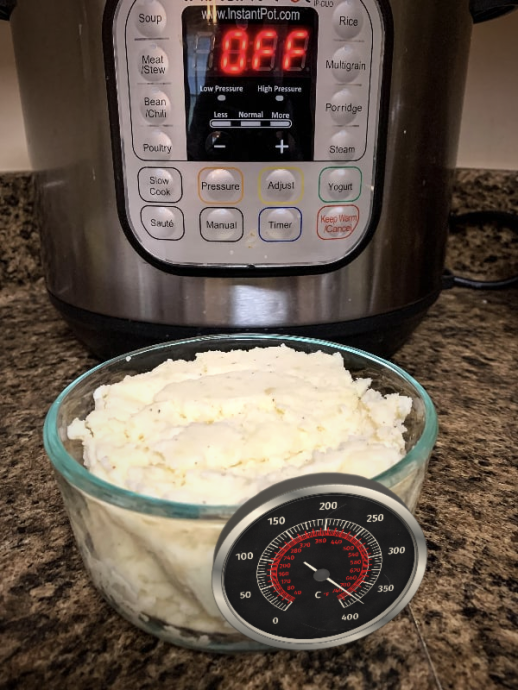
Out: 375; °C
